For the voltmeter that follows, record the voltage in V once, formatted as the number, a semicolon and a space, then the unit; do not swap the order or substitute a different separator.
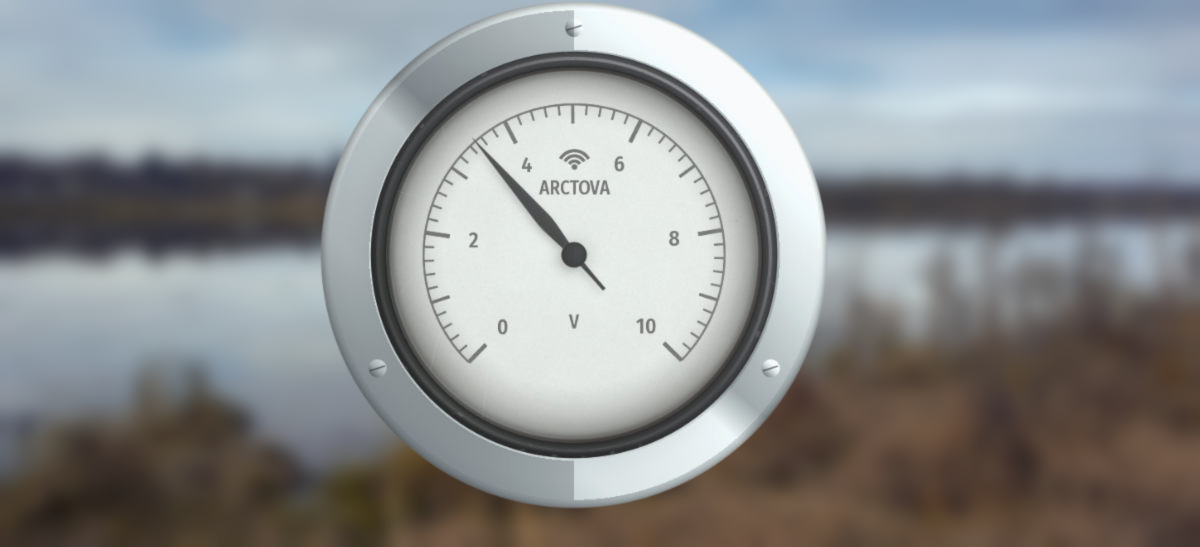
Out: 3.5; V
